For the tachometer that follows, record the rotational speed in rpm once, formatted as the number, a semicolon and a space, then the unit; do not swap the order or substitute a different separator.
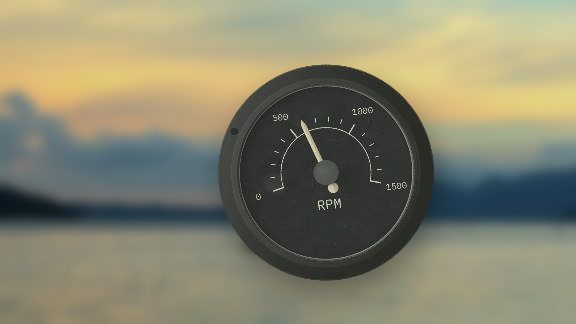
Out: 600; rpm
